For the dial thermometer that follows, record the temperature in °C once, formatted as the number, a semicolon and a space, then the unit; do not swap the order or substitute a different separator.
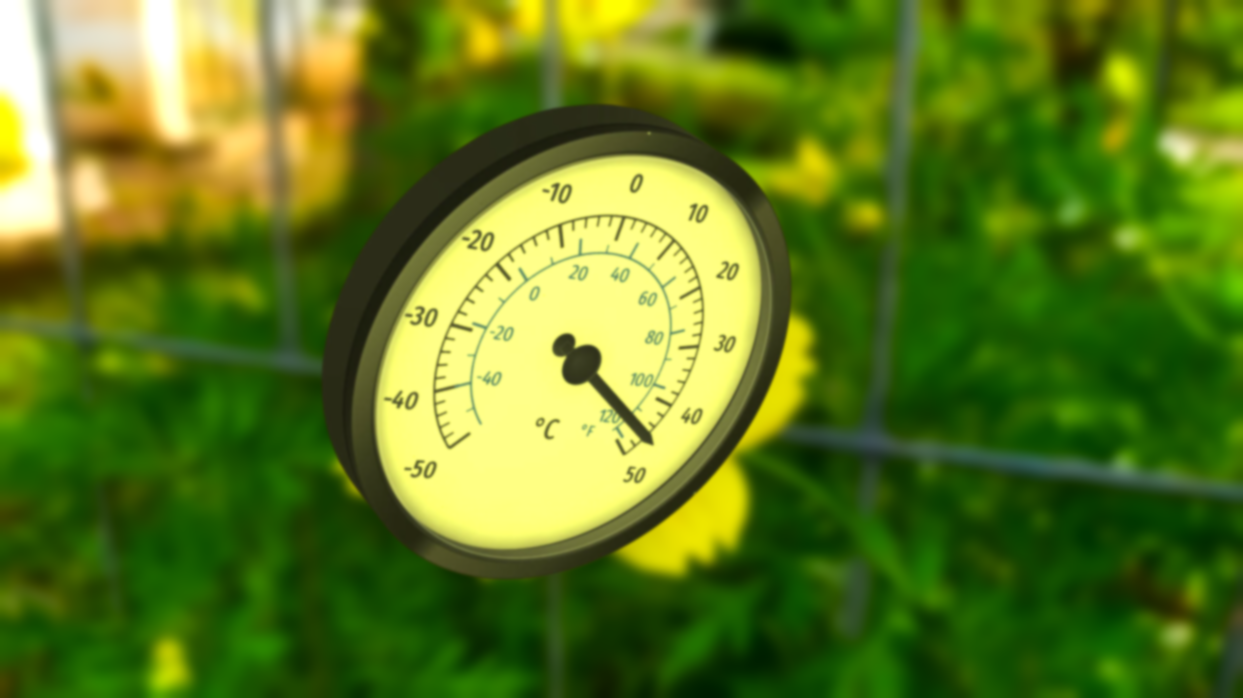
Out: 46; °C
